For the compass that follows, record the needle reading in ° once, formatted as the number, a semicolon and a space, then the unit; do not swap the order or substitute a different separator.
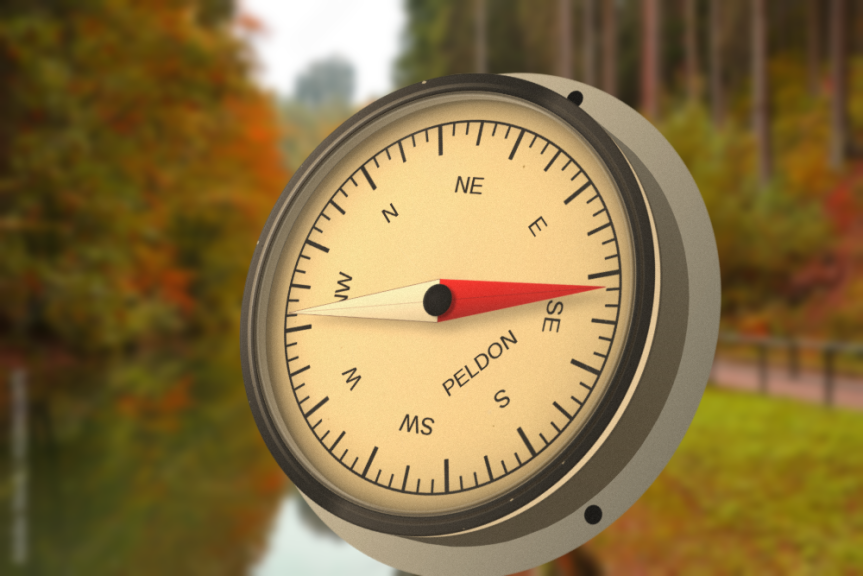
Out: 125; °
